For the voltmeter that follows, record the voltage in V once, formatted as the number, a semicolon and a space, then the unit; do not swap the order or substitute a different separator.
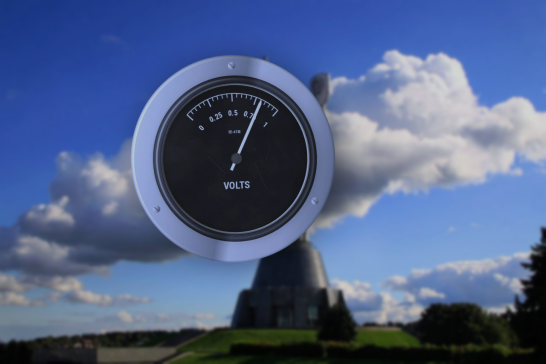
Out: 0.8; V
